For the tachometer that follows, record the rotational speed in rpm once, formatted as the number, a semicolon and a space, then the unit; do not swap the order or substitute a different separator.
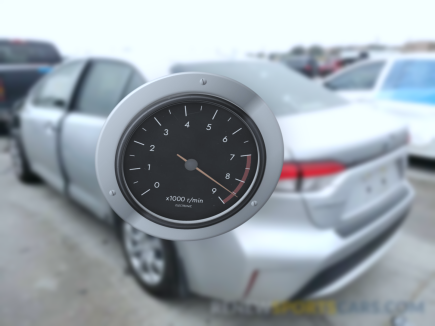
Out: 8500; rpm
